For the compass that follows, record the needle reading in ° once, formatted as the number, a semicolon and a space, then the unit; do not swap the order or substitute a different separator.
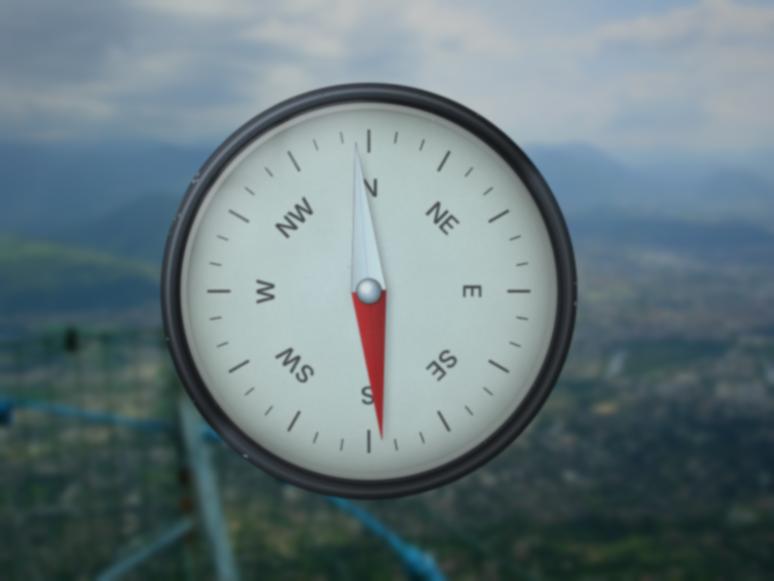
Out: 175; °
